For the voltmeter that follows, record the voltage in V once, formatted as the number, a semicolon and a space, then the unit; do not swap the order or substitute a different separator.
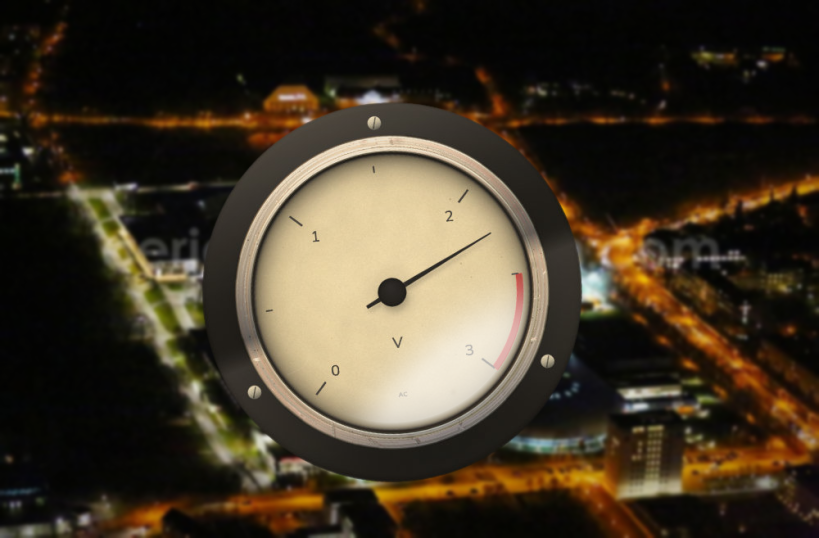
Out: 2.25; V
